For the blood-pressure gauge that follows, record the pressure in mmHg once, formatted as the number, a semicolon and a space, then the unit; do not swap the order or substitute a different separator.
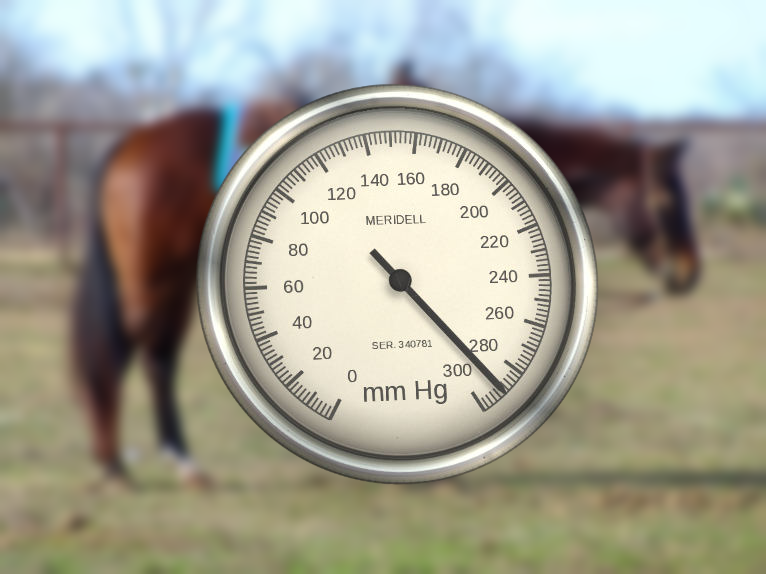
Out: 290; mmHg
